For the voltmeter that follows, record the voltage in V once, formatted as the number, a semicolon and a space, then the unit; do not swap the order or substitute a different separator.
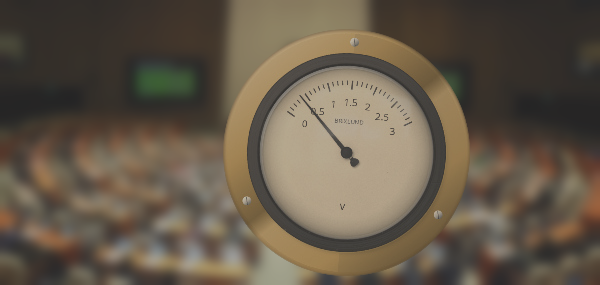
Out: 0.4; V
